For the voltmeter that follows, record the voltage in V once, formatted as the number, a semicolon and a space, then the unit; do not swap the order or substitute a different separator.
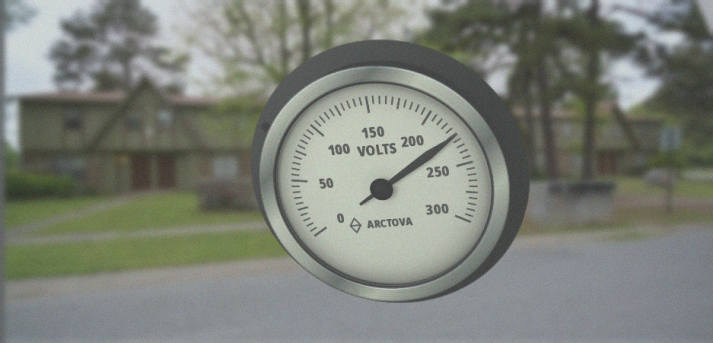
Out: 225; V
